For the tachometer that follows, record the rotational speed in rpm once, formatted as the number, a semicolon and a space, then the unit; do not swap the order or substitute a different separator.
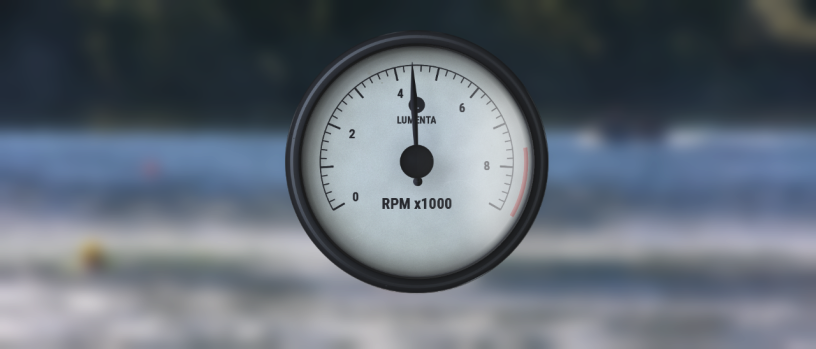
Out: 4400; rpm
